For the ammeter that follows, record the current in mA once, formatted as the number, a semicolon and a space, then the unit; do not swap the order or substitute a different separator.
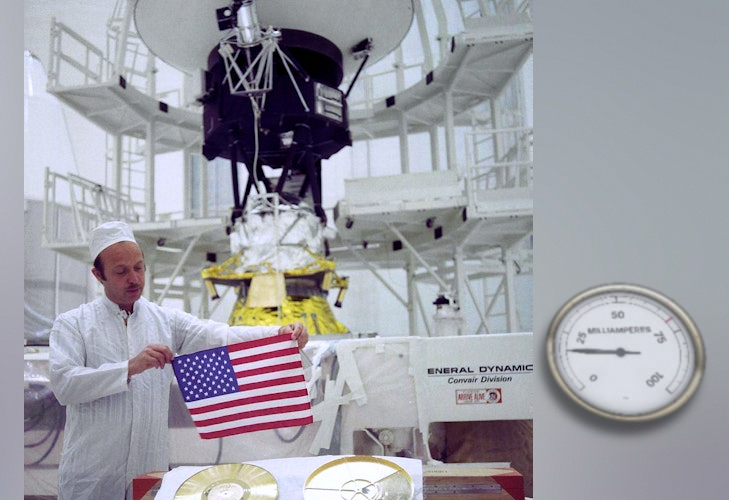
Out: 17.5; mA
